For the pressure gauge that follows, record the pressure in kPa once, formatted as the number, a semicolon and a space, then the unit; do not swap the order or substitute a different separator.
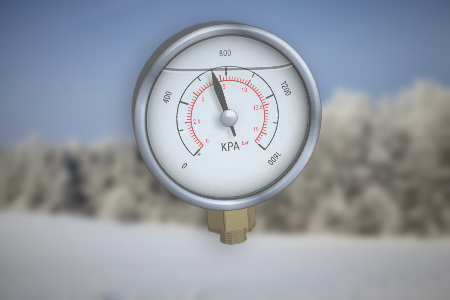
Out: 700; kPa
